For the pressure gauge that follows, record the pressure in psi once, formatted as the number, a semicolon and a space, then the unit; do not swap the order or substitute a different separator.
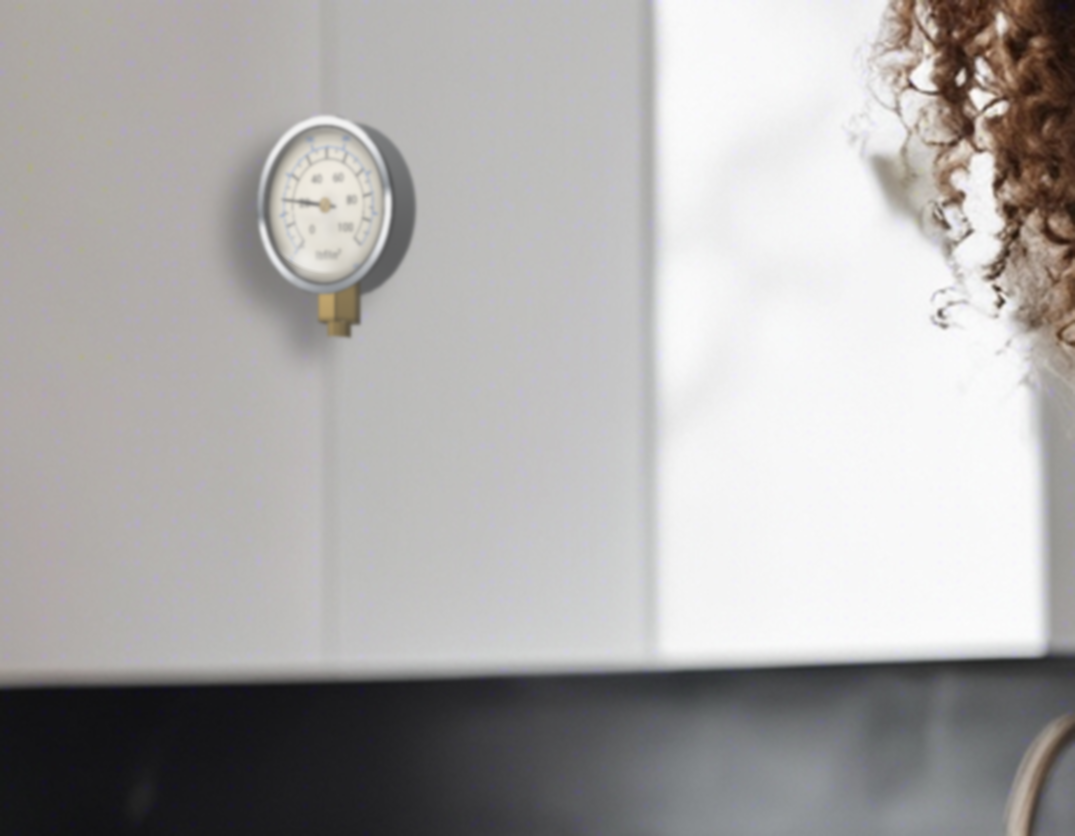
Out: 20; psi
